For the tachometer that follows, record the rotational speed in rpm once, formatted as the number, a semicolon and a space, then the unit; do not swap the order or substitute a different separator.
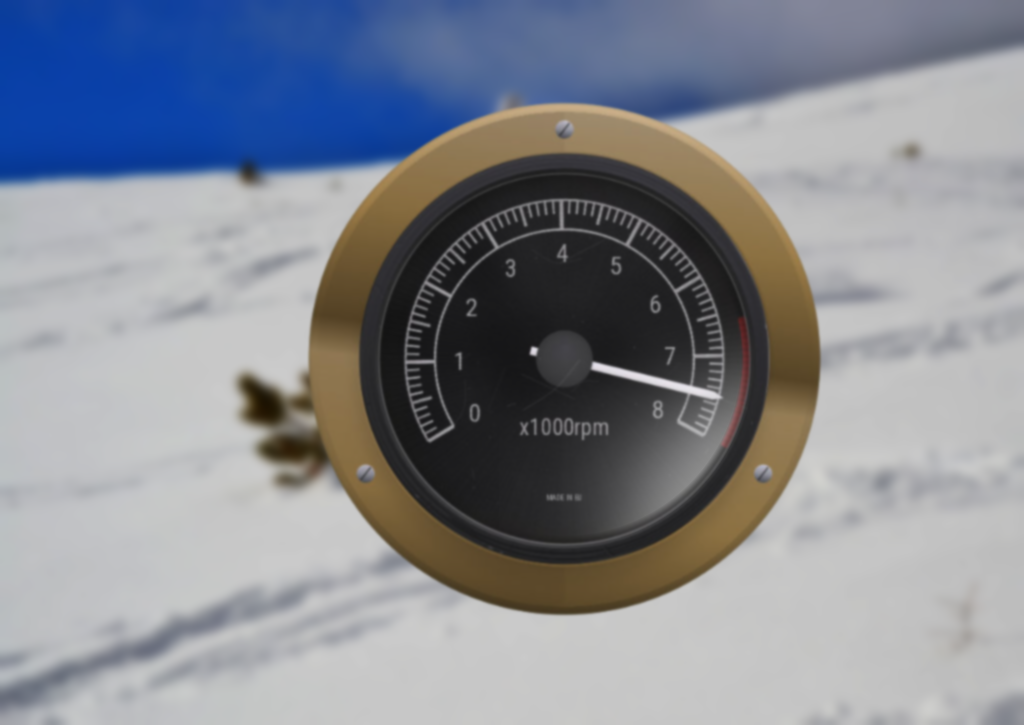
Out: 7500; rpm
